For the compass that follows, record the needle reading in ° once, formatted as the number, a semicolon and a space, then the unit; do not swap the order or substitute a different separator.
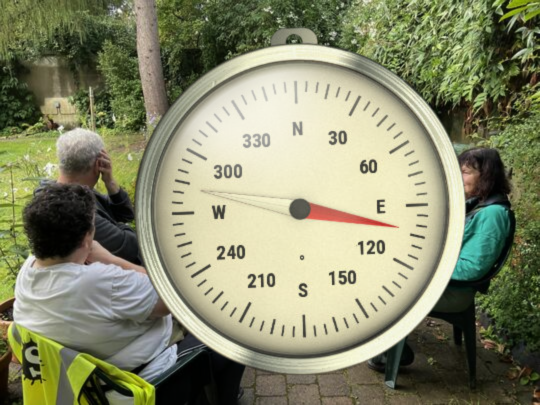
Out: 102.5; °
